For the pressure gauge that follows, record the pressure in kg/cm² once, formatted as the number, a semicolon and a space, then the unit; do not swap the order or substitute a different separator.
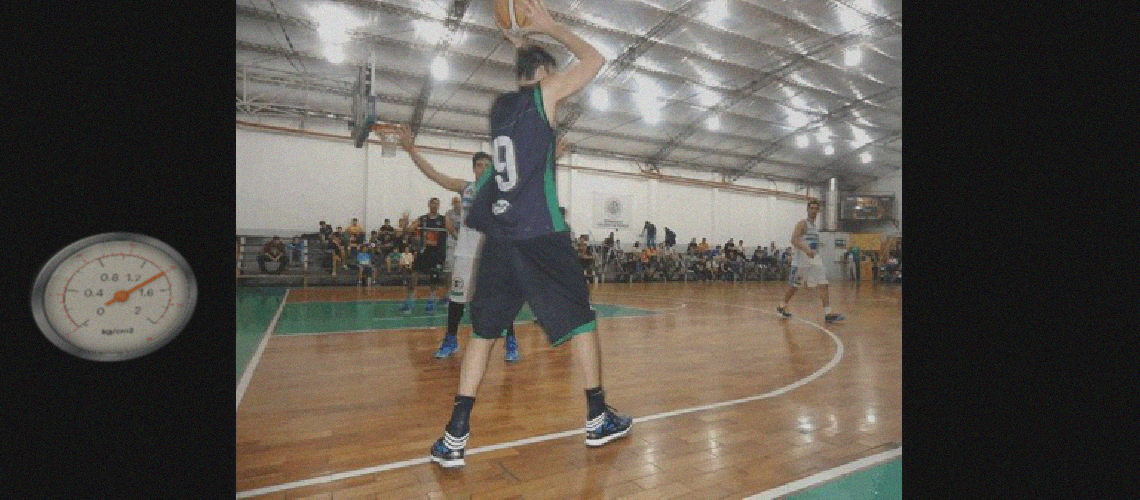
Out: 1.4; kg/cm²
